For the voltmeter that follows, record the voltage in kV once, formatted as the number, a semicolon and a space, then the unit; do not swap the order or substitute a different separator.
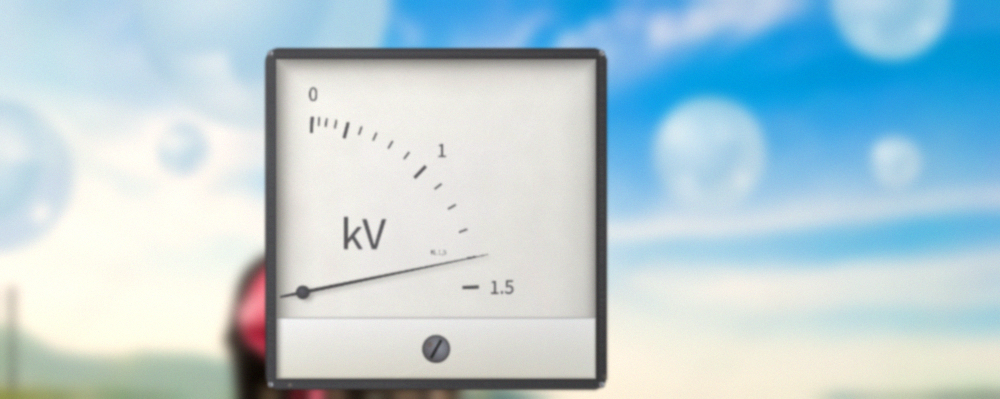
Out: 1.4; kV
